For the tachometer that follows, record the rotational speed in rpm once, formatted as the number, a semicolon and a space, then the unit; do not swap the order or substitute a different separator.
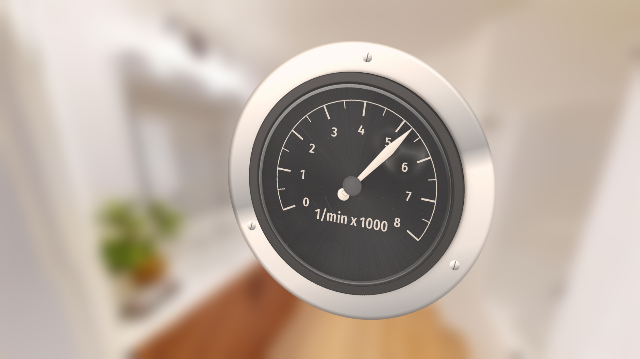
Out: 5250; rpm
